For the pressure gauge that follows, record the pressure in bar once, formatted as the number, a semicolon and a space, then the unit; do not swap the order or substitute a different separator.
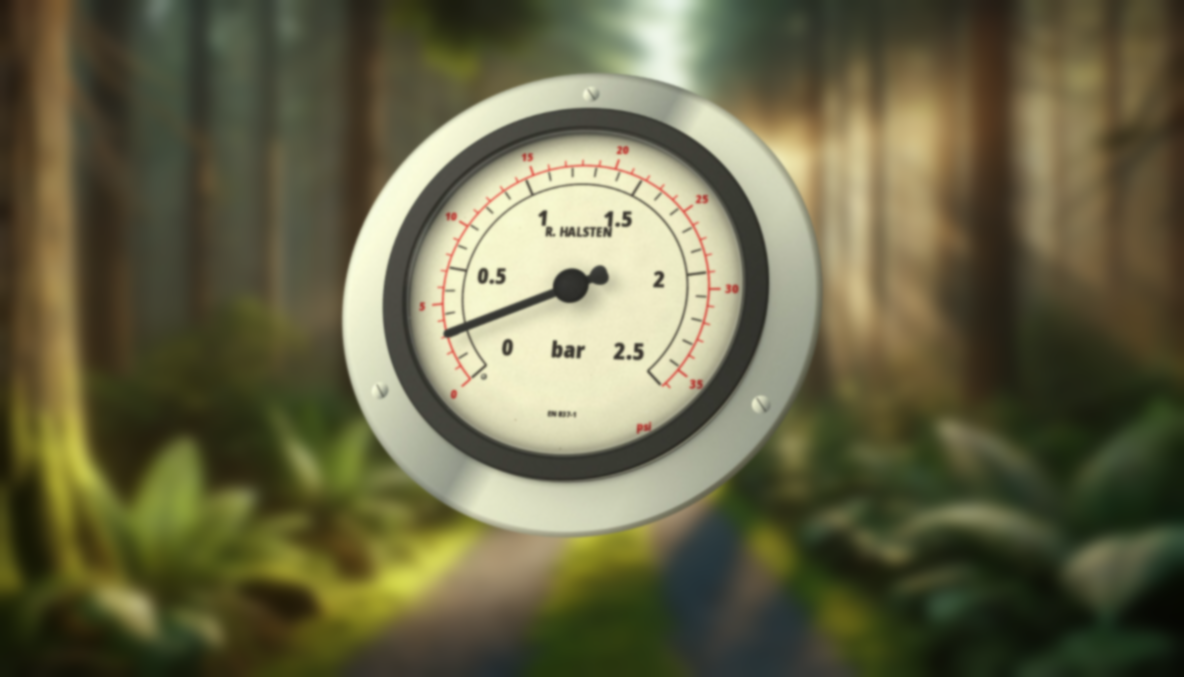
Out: 0.2; bar
